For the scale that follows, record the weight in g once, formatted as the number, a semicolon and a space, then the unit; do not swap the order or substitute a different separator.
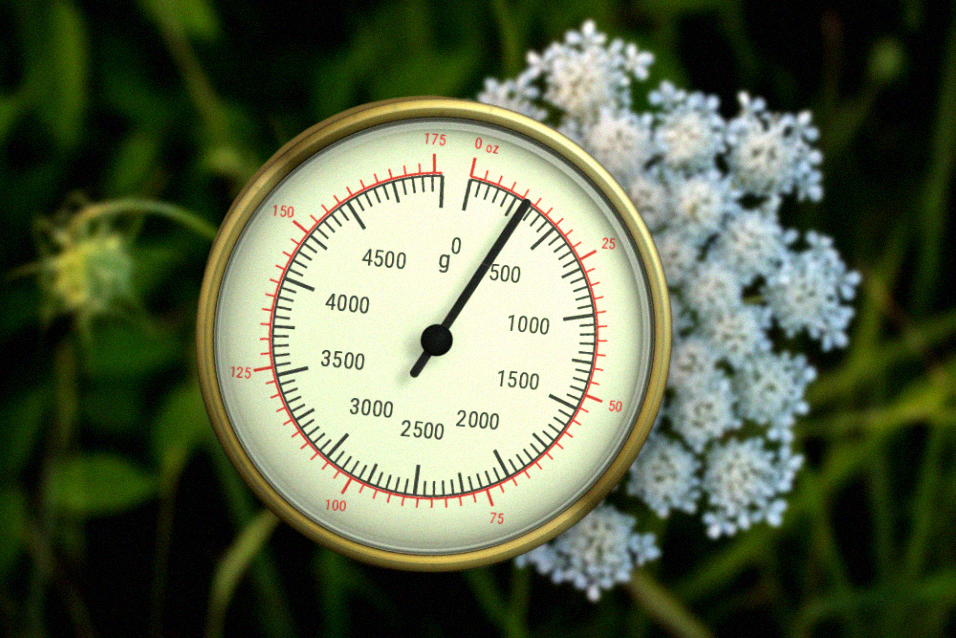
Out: 300; g
